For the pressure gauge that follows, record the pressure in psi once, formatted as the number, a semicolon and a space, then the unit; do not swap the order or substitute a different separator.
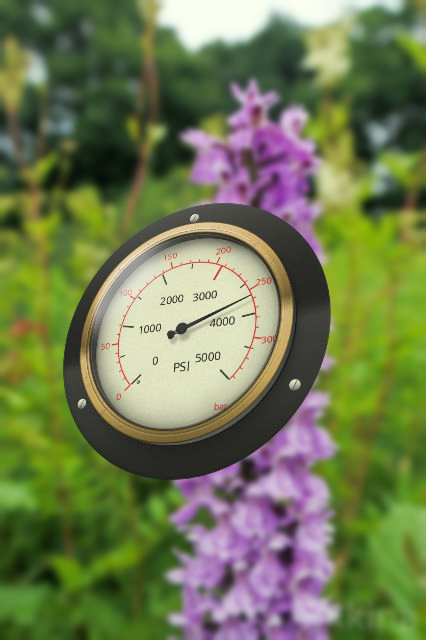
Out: 3750; psi
